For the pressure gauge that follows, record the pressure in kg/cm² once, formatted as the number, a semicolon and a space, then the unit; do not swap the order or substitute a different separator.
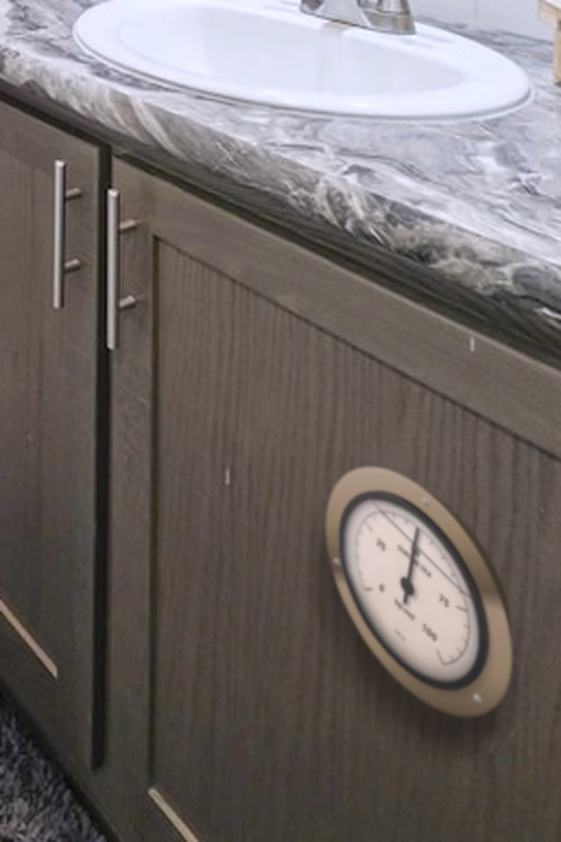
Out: 50; kg/cm²
